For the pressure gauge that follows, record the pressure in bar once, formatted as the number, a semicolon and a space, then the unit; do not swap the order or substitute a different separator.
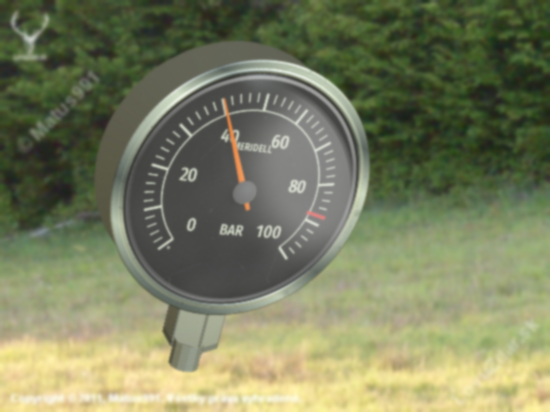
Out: 40; bar
